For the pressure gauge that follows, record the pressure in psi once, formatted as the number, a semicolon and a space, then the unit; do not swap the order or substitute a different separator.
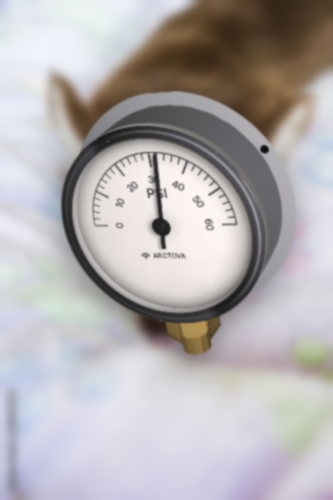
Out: 32; psi
